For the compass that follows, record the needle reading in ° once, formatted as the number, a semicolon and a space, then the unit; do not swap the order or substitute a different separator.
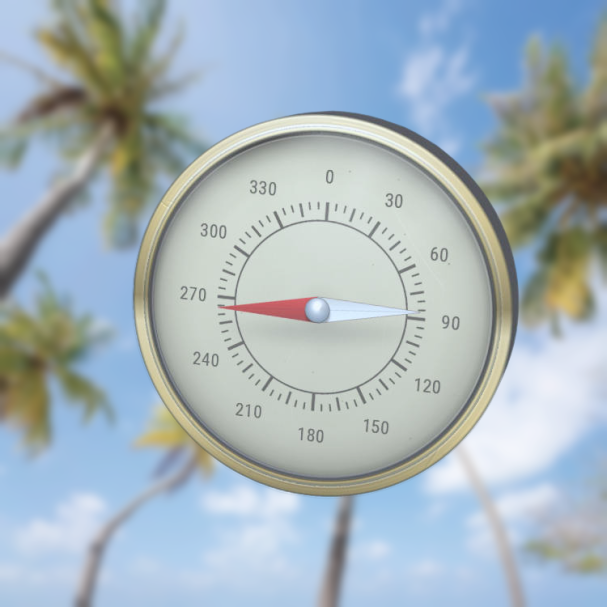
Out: 265; °
